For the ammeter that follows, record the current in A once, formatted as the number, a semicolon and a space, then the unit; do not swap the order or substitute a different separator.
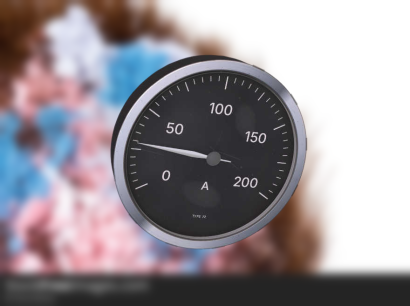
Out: 30; A
